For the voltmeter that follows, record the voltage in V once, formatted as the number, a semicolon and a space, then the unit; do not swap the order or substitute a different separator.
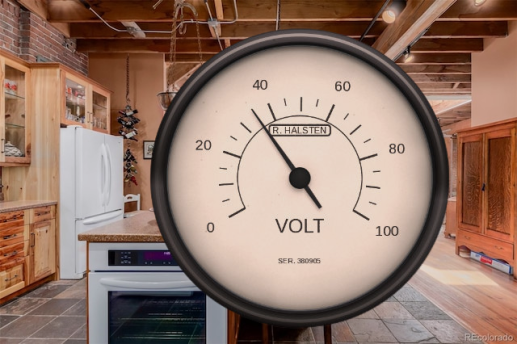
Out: 35; V
